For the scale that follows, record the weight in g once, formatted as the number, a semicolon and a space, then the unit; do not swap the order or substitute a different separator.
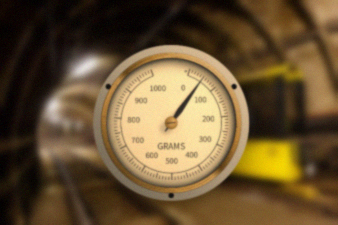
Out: 50; g
